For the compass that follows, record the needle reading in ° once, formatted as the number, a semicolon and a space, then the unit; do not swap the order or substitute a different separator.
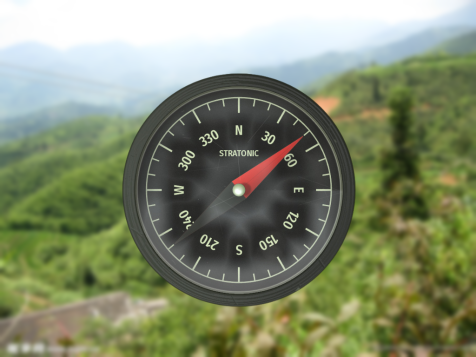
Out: 50; °
